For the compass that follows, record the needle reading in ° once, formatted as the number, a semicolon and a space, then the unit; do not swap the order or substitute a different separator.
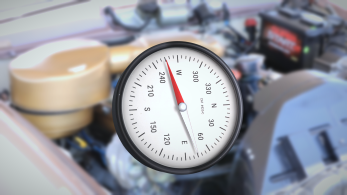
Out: 255; °
